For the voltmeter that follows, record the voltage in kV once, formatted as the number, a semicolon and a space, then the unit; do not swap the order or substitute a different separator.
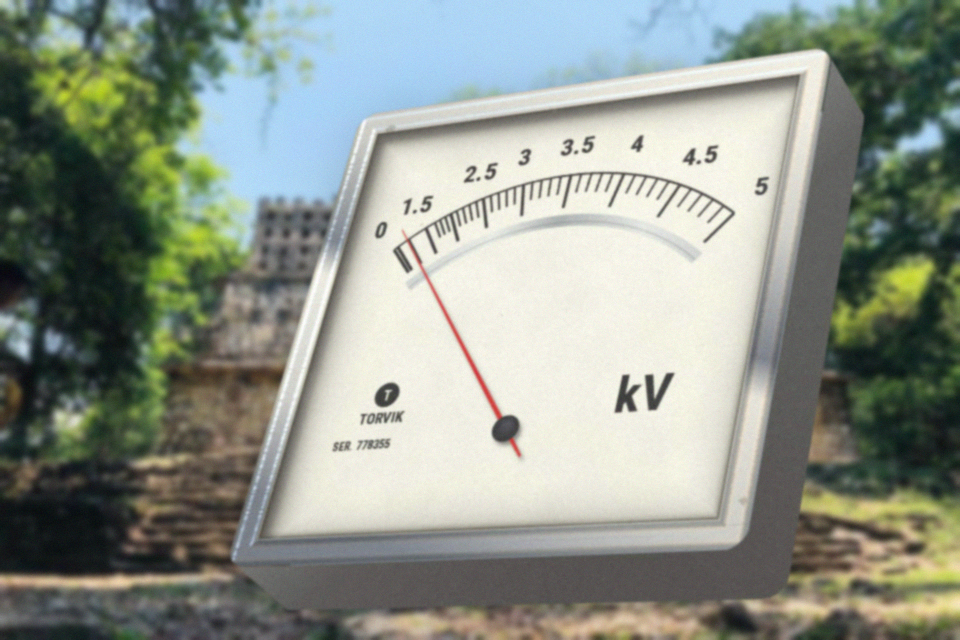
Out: 1; kV
